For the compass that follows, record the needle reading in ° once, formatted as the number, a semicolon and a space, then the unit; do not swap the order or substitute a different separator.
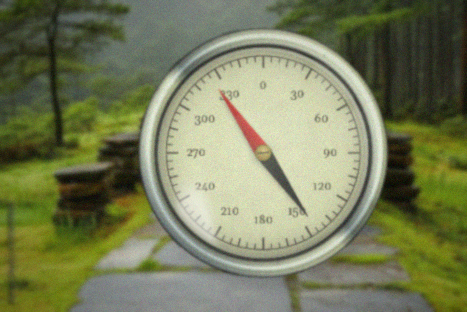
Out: 325; °
